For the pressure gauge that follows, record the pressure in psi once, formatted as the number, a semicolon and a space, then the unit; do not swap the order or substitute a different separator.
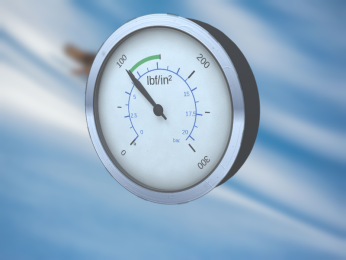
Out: 100; psi
